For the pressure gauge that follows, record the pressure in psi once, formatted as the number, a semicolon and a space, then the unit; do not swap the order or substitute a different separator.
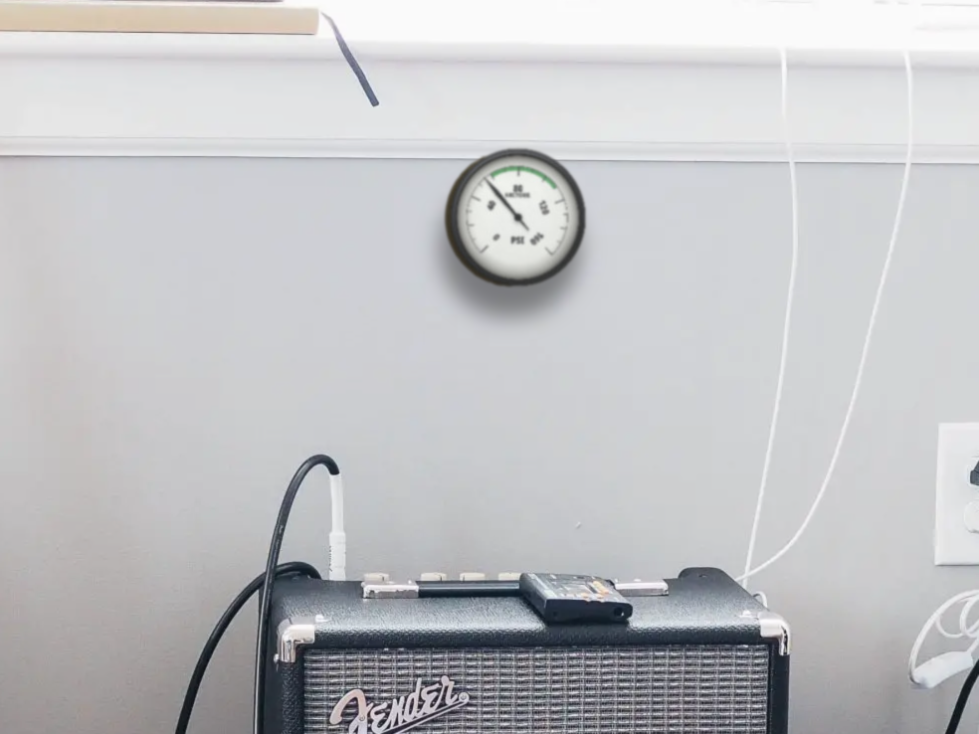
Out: 55; psi
